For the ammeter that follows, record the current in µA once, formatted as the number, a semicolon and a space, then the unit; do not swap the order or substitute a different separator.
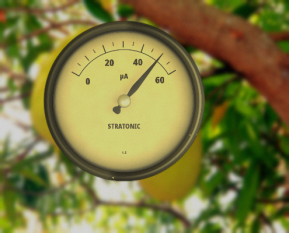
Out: 50; µA
